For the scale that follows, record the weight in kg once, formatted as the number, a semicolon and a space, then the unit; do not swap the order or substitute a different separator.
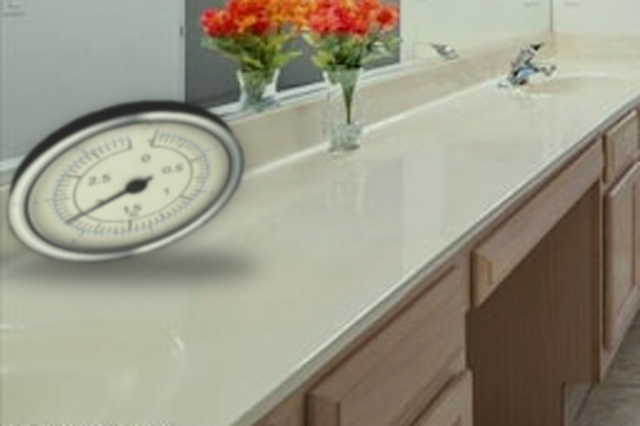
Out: 2; kg
